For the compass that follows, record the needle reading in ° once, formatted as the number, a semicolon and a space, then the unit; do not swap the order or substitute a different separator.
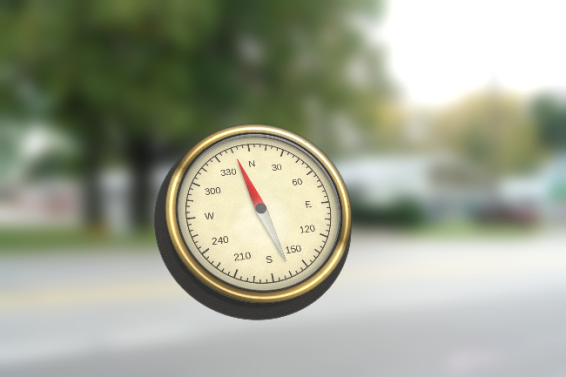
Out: 345; °
